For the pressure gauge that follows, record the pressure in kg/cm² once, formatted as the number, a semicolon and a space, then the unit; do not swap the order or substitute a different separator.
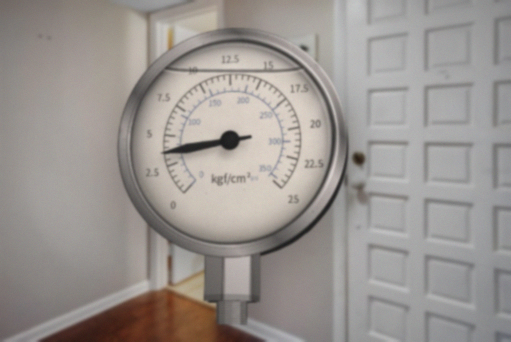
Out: 3.5; kg/cm²
